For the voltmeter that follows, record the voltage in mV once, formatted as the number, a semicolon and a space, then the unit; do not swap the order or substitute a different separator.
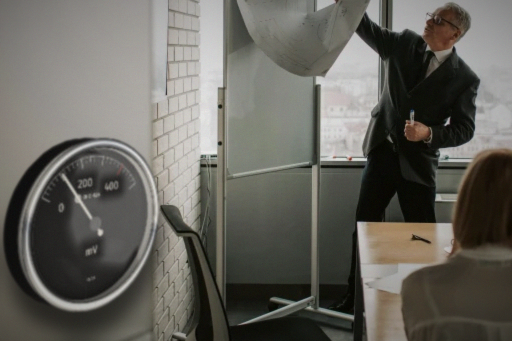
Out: 100; mV
